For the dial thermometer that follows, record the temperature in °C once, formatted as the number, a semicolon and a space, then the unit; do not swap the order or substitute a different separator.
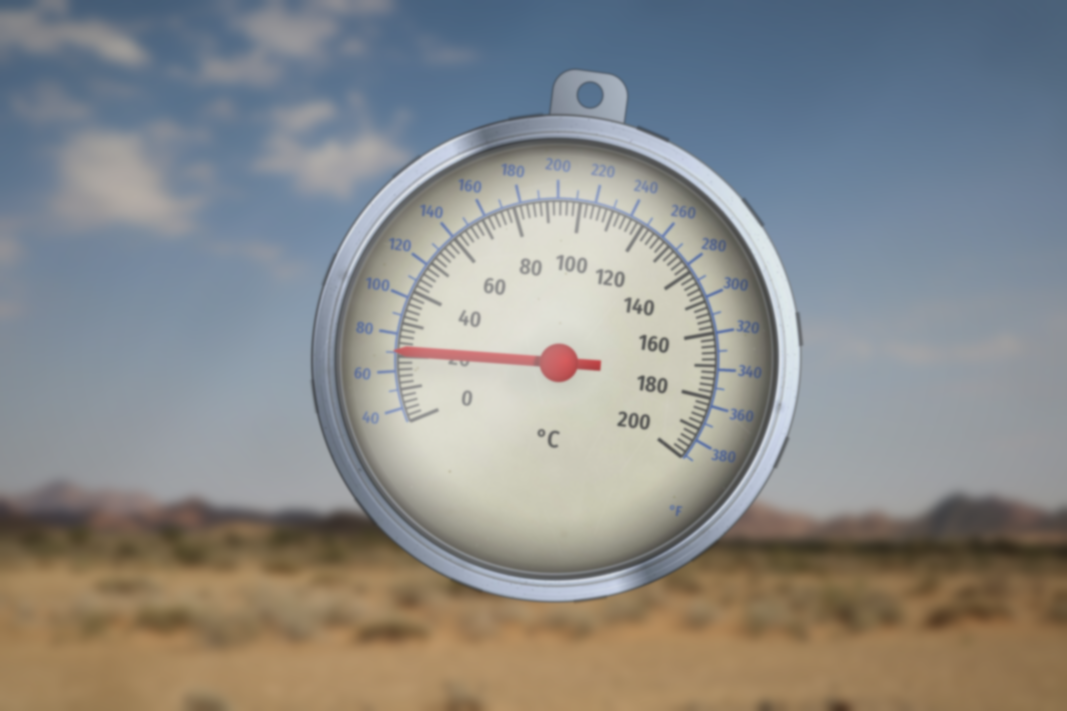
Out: 22; °C
